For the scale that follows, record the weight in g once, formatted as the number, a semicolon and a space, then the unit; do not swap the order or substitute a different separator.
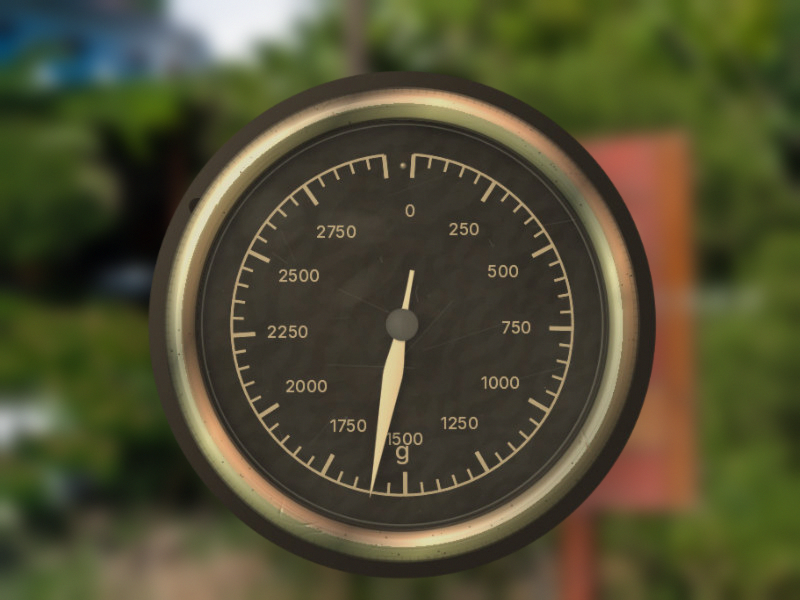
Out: 1600; g
